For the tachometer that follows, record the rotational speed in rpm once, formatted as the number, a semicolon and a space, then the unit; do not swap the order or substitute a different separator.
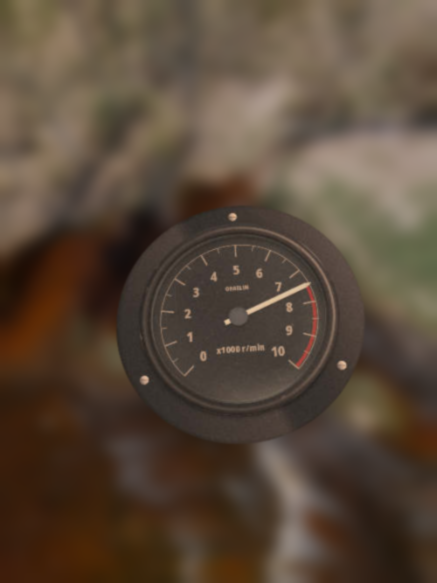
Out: 7500; rpm
